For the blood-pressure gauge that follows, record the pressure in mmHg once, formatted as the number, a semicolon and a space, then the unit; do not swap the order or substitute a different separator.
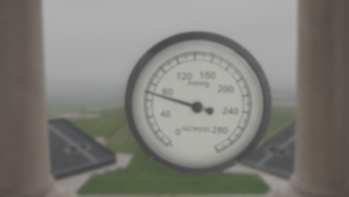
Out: 70; mmHg
